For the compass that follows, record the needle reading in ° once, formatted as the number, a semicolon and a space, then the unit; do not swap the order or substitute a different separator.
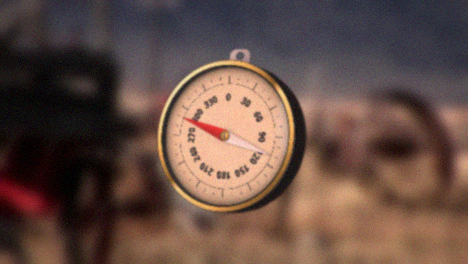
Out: 290; °
